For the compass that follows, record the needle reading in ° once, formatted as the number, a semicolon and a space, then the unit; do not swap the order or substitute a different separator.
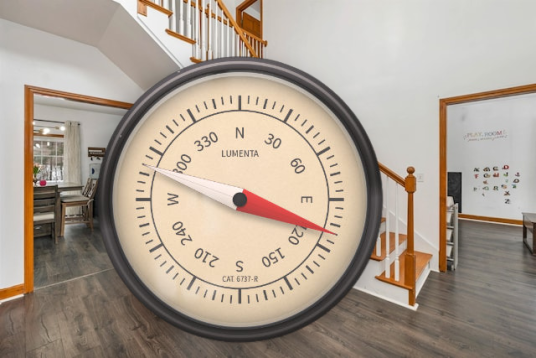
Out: 110; °
